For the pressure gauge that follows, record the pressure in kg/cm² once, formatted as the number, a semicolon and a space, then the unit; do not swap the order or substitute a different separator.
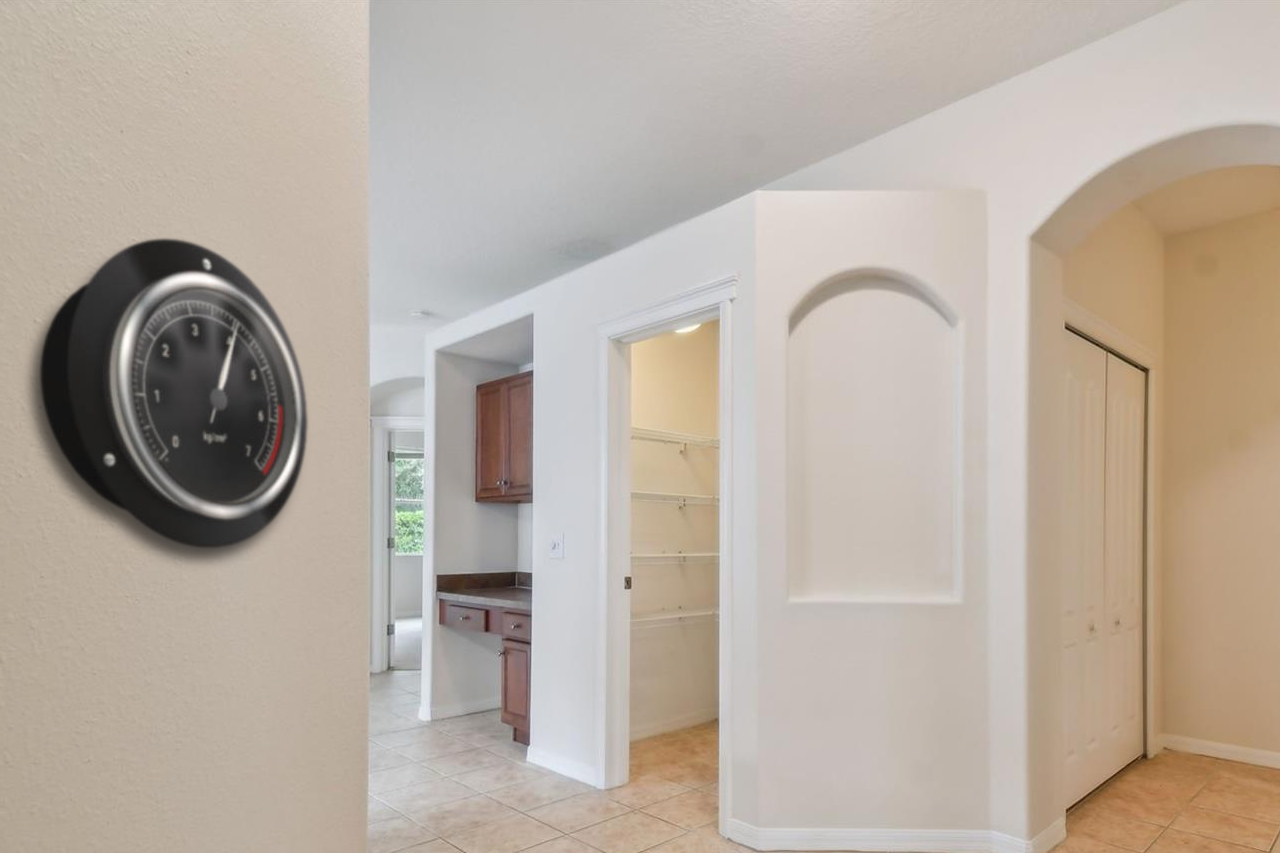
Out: 4; kg/cm²
